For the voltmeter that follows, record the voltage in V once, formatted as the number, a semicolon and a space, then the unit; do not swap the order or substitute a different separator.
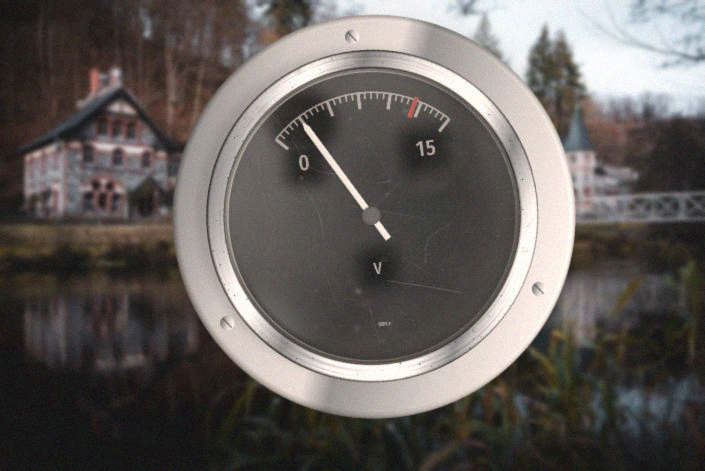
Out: 2.5; V
